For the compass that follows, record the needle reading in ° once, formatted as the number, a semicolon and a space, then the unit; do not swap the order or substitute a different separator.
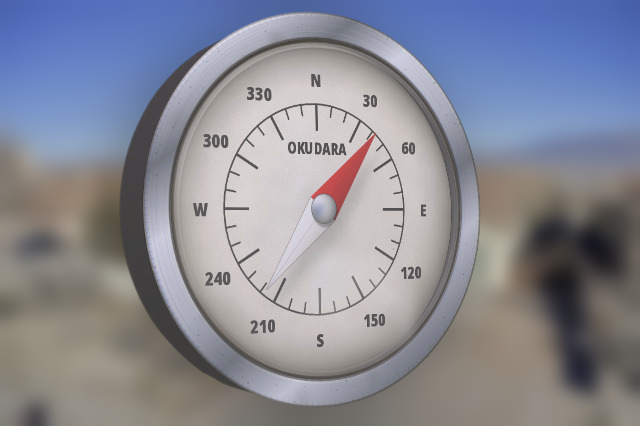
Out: 40; °
